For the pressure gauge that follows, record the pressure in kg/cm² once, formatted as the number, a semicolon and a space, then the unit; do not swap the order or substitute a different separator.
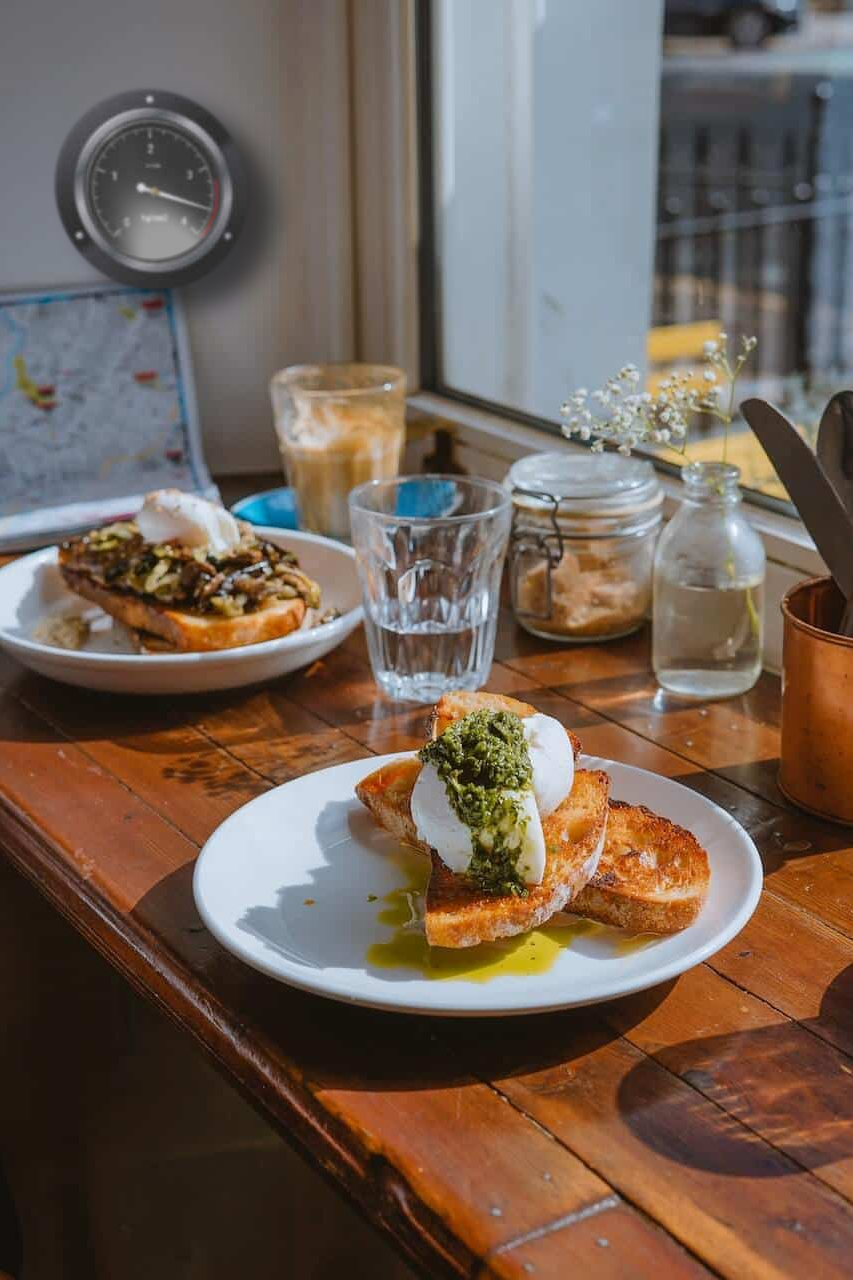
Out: 3.6; kg/cm²
